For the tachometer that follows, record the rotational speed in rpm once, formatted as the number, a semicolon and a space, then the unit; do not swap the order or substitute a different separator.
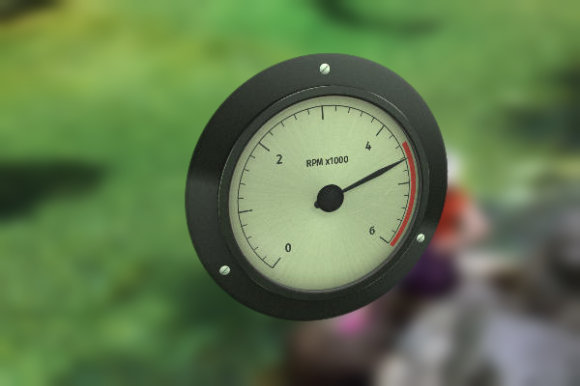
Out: 4600; rpm
